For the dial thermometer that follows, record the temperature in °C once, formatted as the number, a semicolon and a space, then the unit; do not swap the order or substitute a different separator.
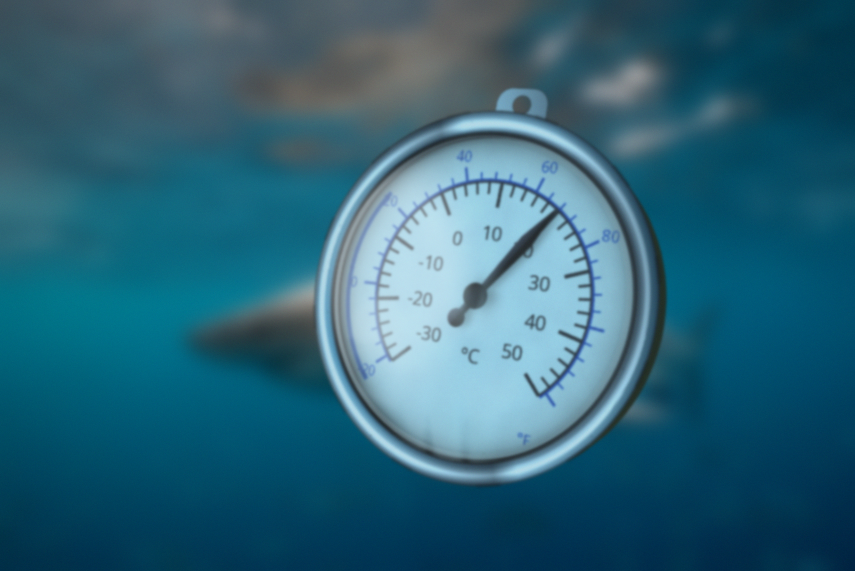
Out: 20; °C
